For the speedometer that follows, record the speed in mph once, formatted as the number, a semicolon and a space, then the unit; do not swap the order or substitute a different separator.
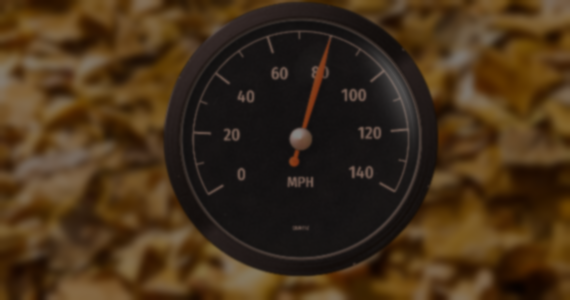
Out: 80; mph
